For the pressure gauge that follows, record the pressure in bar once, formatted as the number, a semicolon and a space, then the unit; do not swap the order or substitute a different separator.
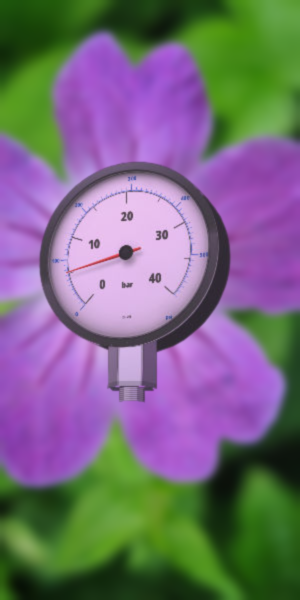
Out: 5; bar
